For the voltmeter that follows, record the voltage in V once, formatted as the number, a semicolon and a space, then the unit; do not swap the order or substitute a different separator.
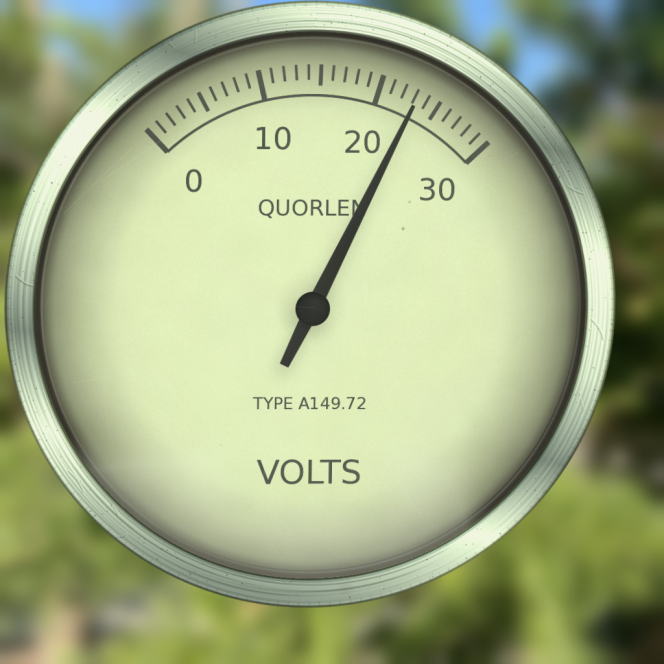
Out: 23; V
